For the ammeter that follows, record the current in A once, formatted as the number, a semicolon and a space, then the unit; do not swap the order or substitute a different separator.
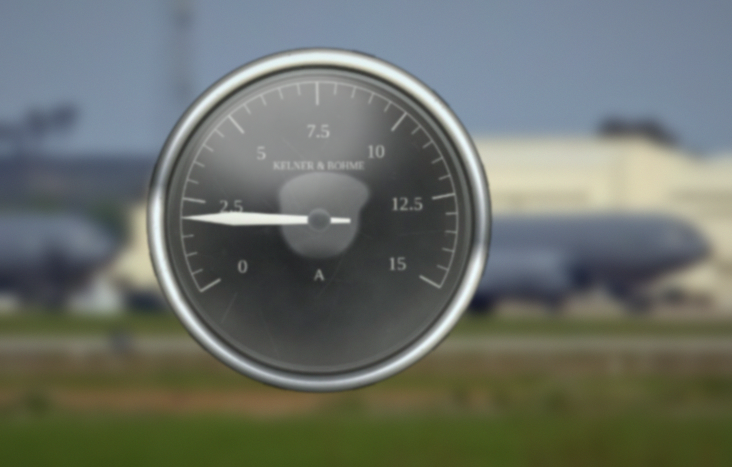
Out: 2; A
